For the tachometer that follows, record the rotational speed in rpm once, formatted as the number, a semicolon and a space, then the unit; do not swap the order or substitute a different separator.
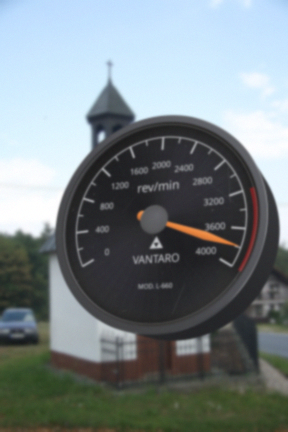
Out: 3800; rpm
